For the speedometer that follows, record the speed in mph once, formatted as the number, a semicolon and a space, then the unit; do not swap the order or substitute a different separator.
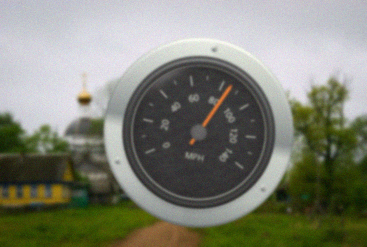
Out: 85; mph
